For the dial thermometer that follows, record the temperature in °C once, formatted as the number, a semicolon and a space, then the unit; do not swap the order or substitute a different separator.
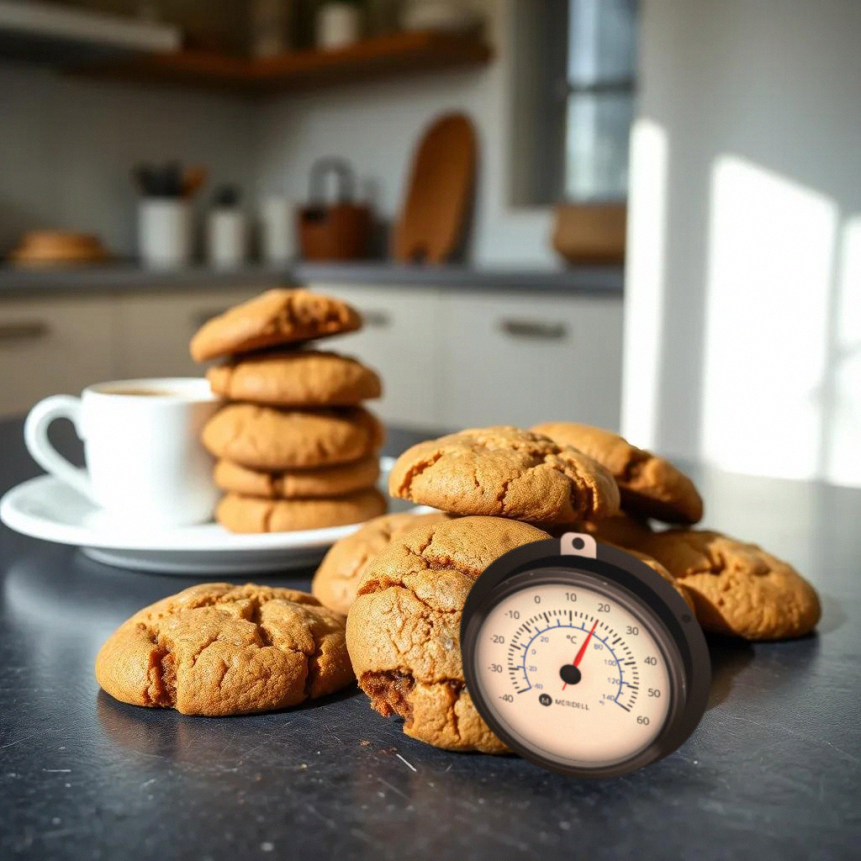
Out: 20; °C
